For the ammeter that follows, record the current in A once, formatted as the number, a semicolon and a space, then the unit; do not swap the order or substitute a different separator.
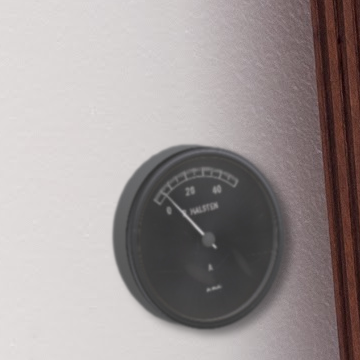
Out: 5; A
